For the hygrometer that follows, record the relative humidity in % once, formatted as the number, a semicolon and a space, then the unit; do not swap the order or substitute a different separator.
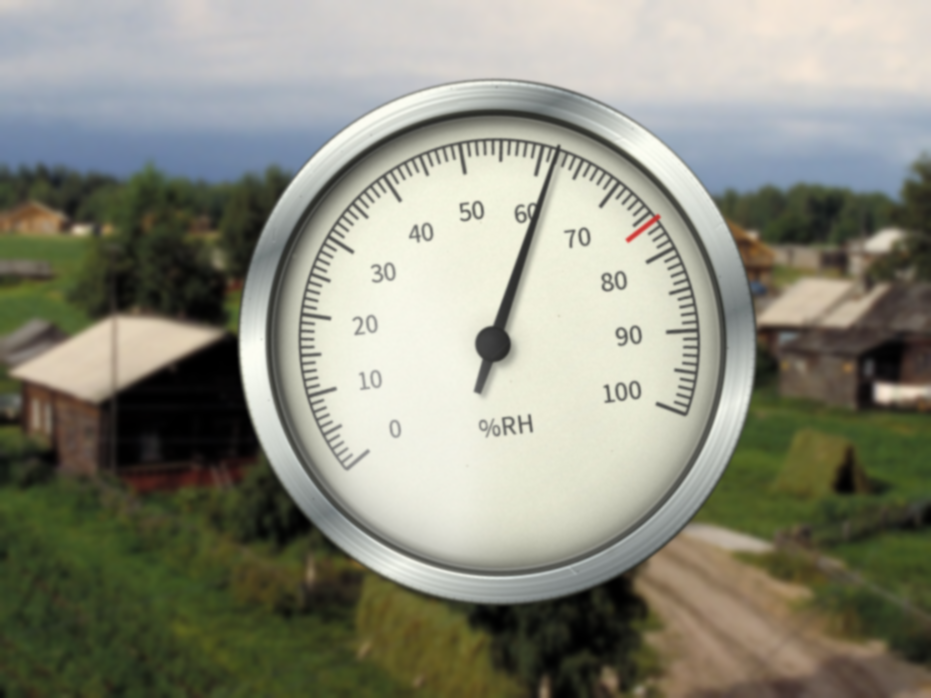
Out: 62; %
